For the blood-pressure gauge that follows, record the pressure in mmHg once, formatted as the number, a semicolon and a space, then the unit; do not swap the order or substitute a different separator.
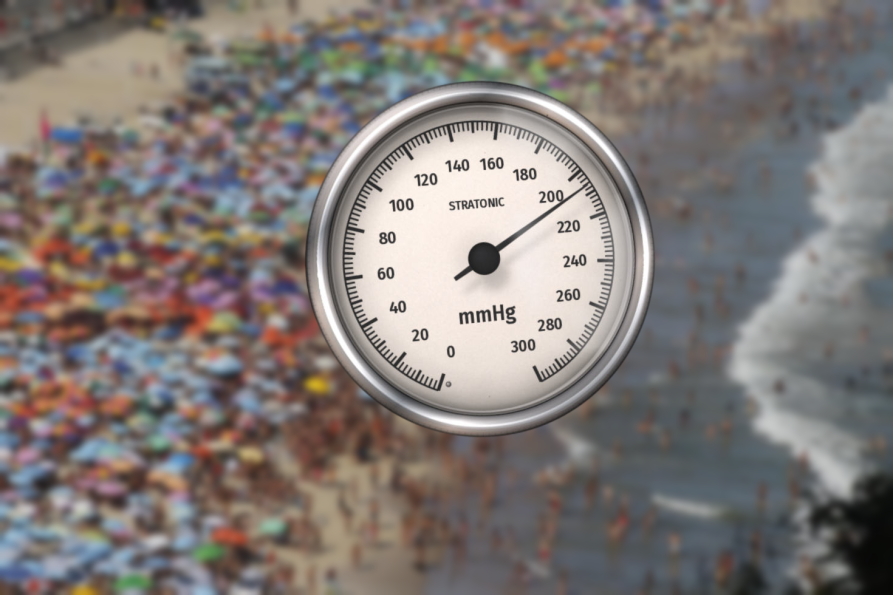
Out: 206; mmHg
